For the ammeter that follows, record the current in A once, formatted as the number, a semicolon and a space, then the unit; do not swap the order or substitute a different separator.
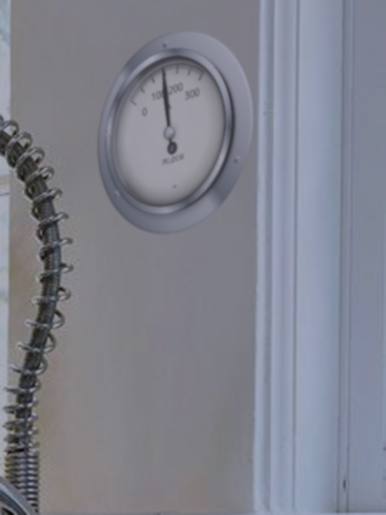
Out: 150; A
